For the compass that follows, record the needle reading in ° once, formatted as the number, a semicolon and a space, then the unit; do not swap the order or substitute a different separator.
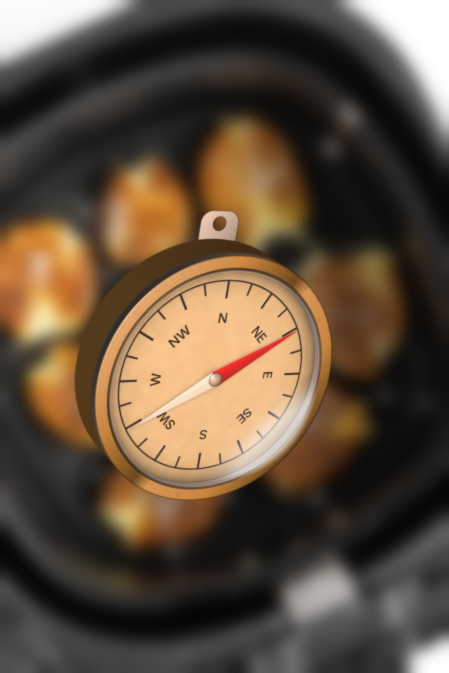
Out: 60; °
